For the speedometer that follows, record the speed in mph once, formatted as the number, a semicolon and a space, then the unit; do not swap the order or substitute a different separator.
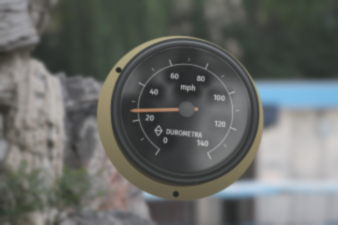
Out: 25; mph
